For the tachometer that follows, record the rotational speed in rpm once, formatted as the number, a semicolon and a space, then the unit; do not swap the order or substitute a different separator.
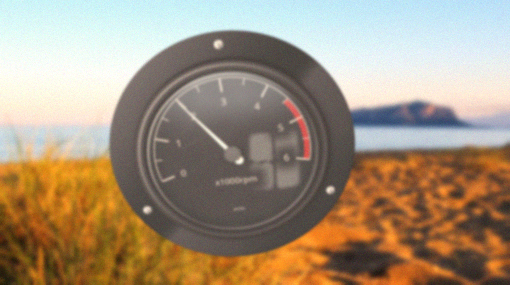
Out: 2000; rpm
